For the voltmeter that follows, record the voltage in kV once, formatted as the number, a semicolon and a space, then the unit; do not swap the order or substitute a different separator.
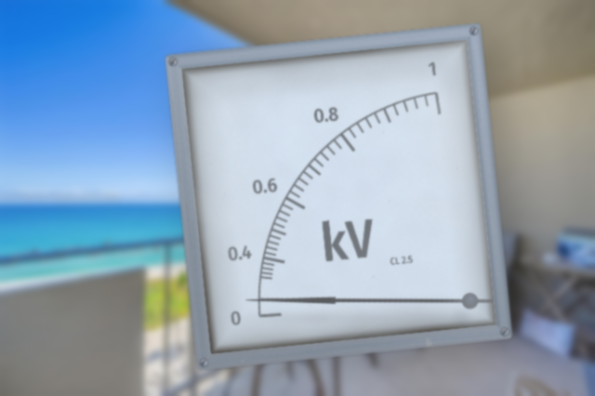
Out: 0.2; kV
